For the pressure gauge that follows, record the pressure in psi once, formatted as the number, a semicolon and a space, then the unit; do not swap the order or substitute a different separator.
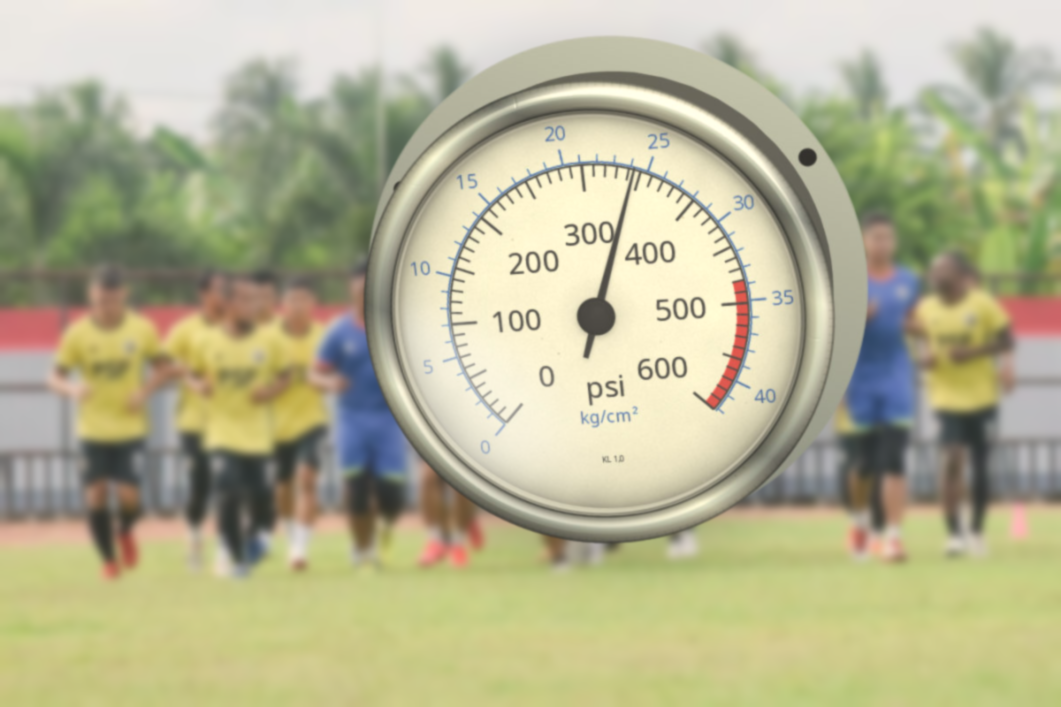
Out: 345; psi
